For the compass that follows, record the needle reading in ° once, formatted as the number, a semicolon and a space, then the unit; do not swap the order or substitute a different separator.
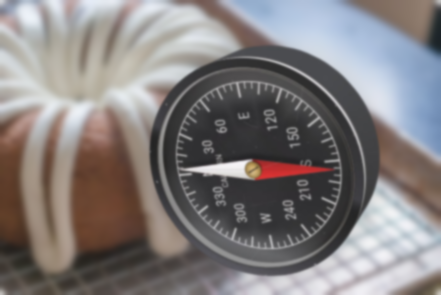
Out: 185; °
